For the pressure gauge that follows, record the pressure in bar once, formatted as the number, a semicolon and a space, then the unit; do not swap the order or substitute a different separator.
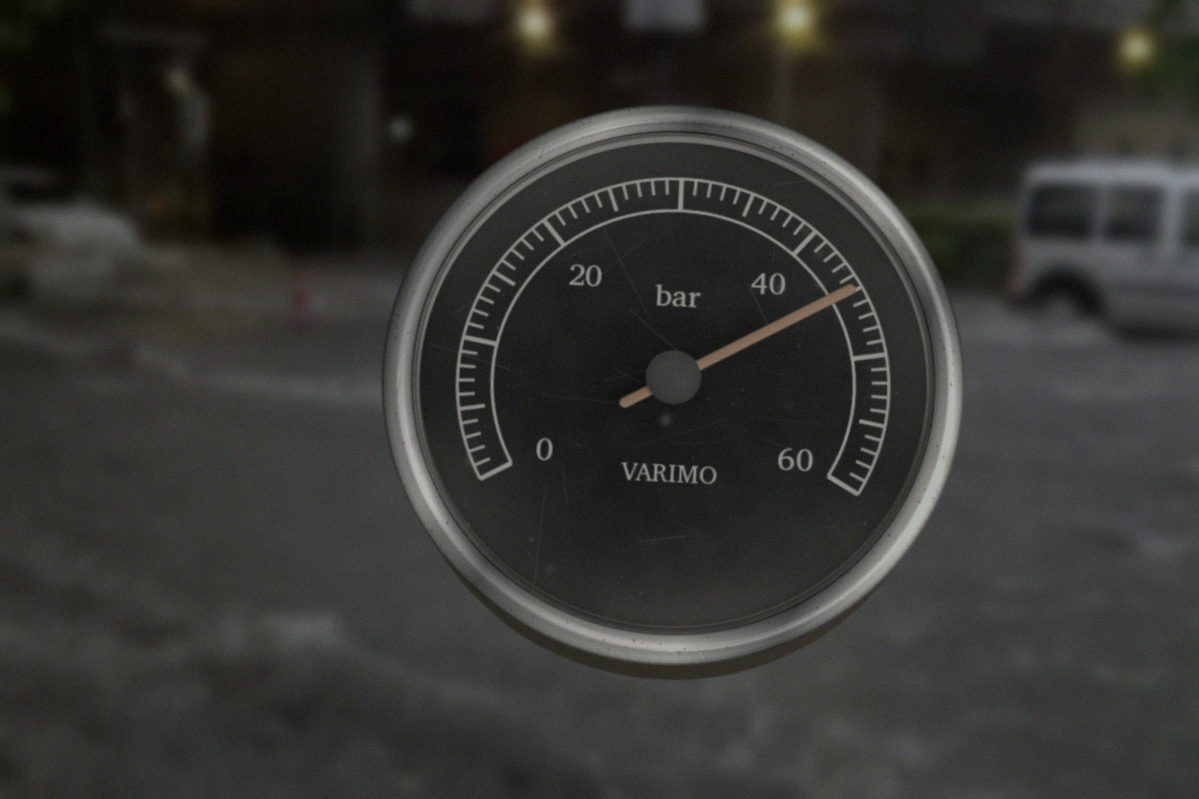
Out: 45; bar
